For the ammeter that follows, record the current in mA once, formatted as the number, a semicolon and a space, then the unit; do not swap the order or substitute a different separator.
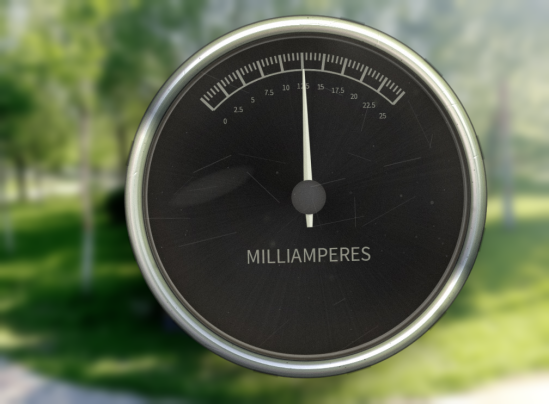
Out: 12.5; mA
